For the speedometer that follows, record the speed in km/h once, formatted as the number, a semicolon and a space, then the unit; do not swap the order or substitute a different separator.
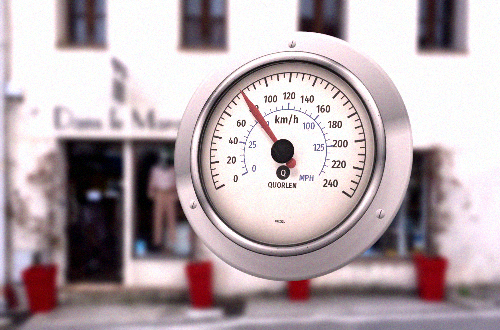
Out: 80; km/h
